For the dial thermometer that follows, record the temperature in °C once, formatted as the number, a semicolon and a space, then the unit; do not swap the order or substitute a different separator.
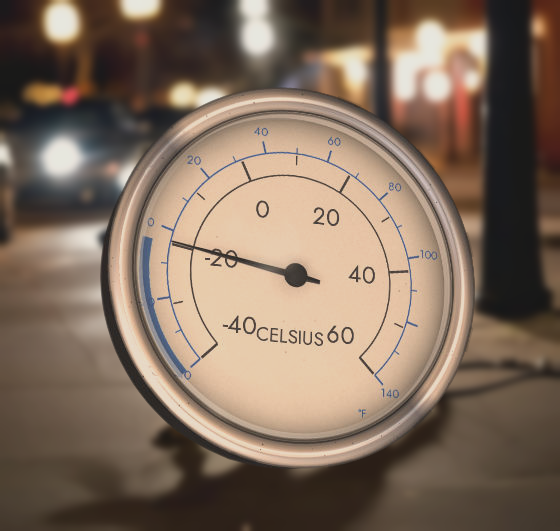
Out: -20; °C
